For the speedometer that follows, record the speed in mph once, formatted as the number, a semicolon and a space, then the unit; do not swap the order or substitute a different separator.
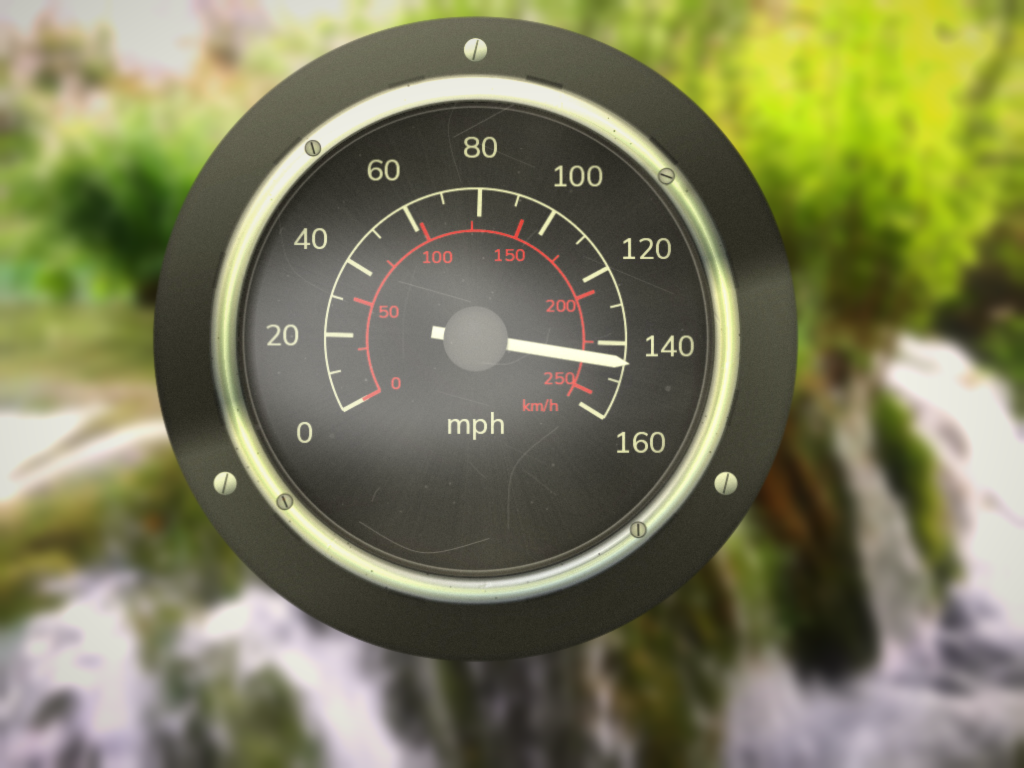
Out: 145; mph
